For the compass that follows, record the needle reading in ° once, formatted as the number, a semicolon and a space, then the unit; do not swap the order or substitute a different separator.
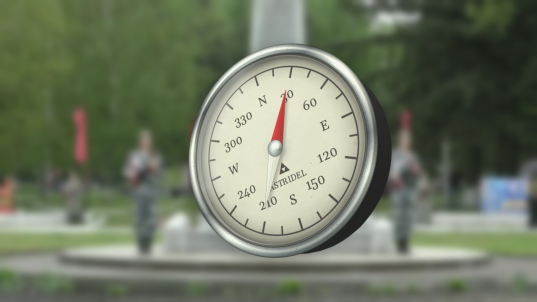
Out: 30; °
